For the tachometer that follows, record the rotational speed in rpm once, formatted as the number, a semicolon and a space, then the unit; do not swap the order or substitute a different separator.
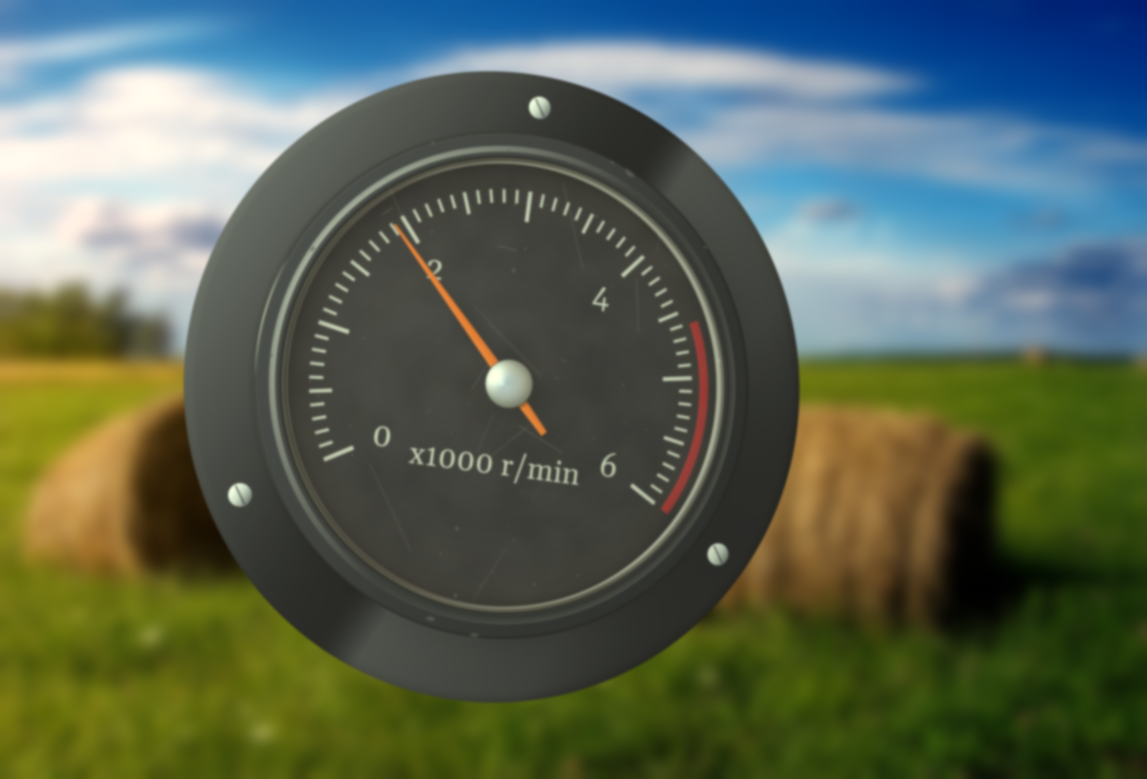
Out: 1900; rpm
